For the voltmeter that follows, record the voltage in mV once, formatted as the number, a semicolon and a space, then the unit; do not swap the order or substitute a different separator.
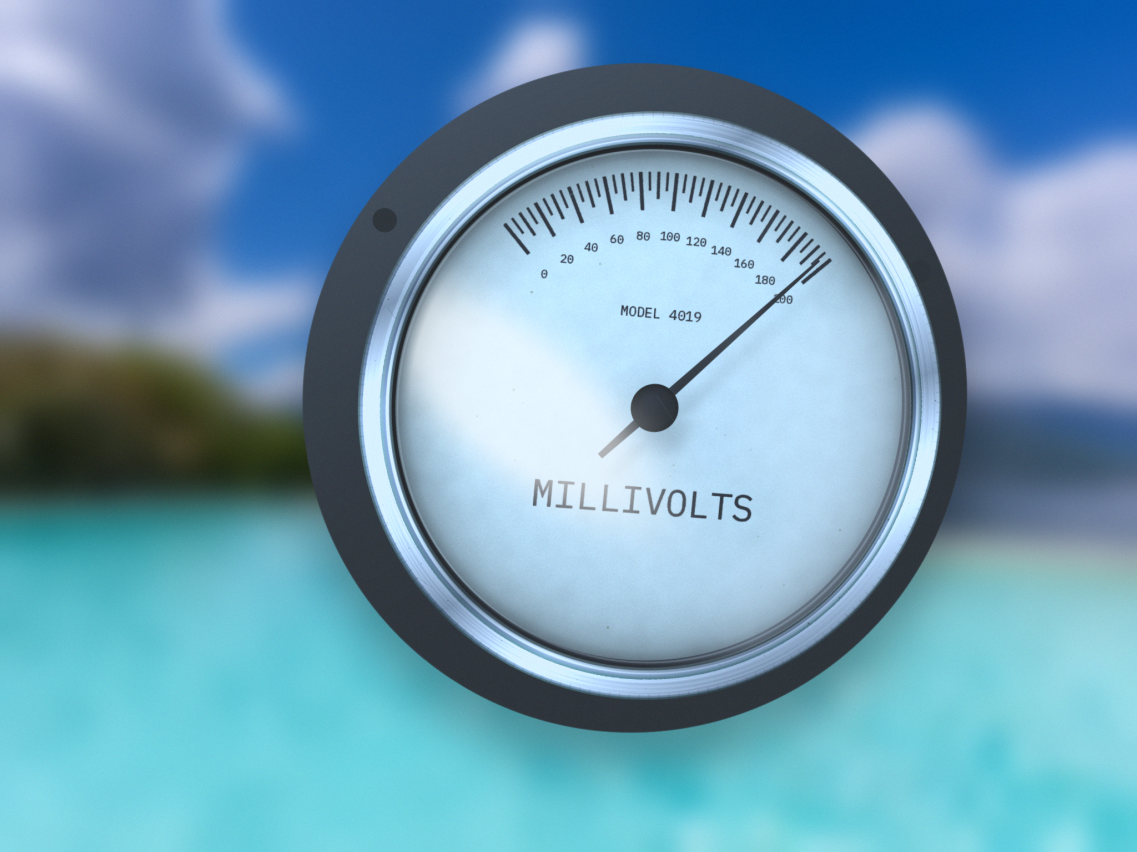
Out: 195; mV
